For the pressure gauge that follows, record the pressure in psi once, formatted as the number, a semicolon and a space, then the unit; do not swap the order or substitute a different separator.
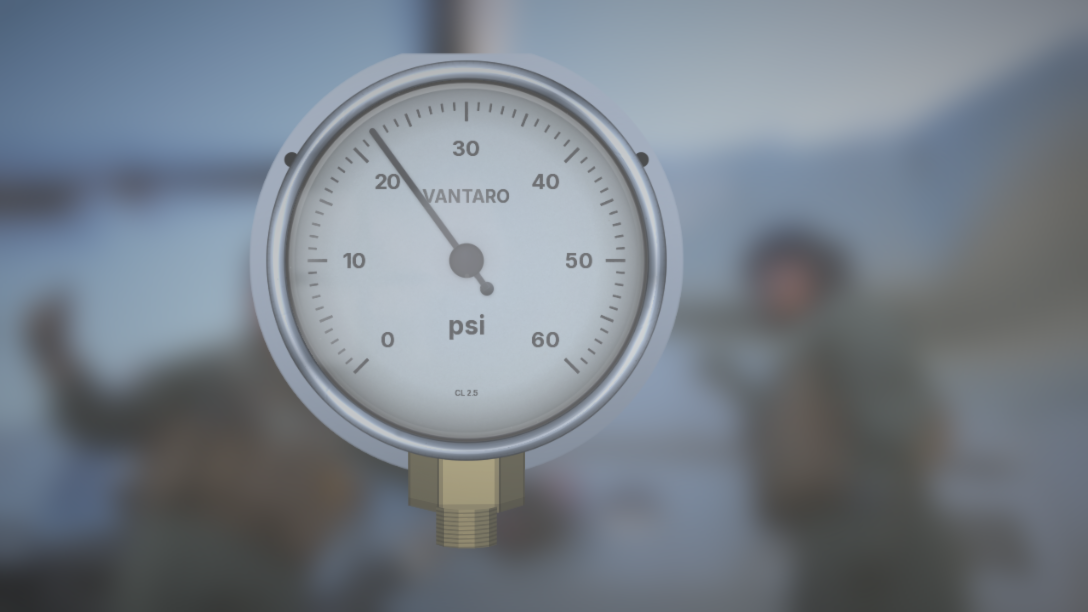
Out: 22; psi
